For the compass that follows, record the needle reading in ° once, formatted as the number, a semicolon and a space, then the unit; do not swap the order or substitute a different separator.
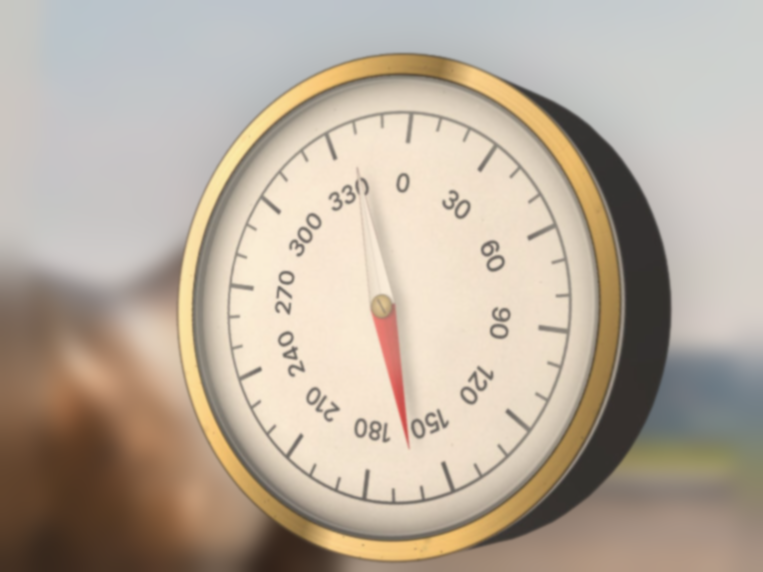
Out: 160; °
